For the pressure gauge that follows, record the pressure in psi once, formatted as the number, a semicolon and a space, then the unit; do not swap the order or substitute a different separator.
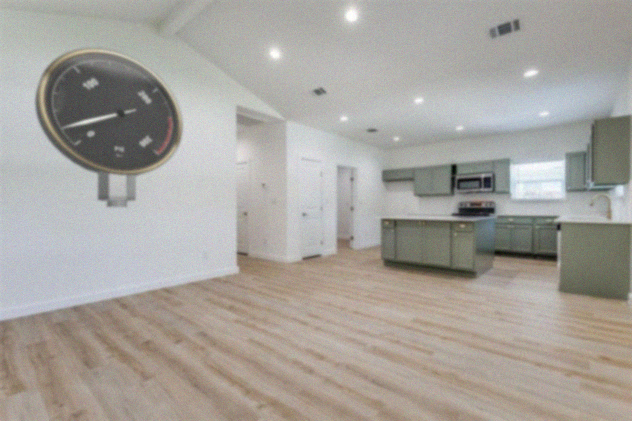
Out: 20; psi
